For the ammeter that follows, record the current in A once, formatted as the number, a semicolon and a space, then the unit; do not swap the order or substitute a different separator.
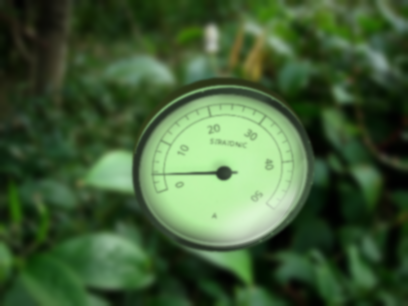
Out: 4; A
